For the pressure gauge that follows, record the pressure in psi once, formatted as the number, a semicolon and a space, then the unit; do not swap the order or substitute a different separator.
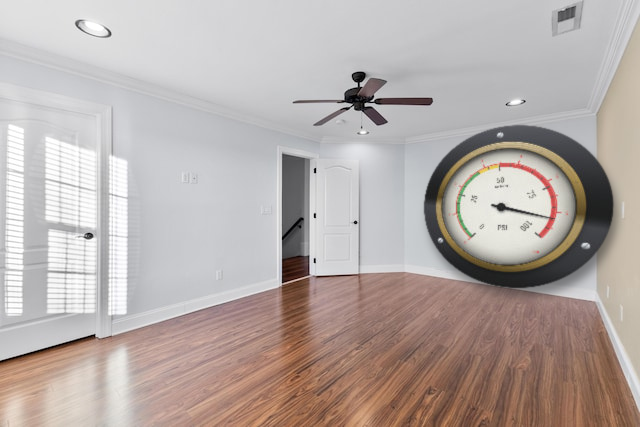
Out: 90; psi
